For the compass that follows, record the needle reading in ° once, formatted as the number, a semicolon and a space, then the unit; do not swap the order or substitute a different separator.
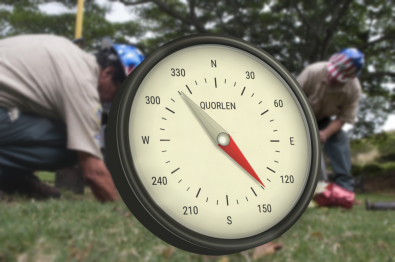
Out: 140; °
